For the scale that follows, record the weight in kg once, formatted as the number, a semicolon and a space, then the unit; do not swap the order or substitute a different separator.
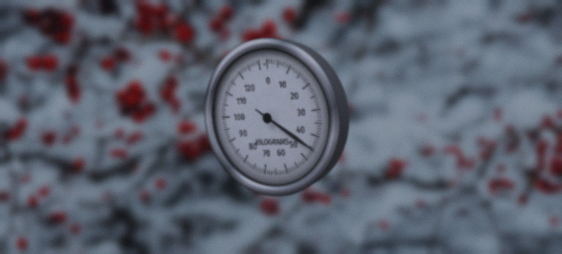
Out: 45; kg
